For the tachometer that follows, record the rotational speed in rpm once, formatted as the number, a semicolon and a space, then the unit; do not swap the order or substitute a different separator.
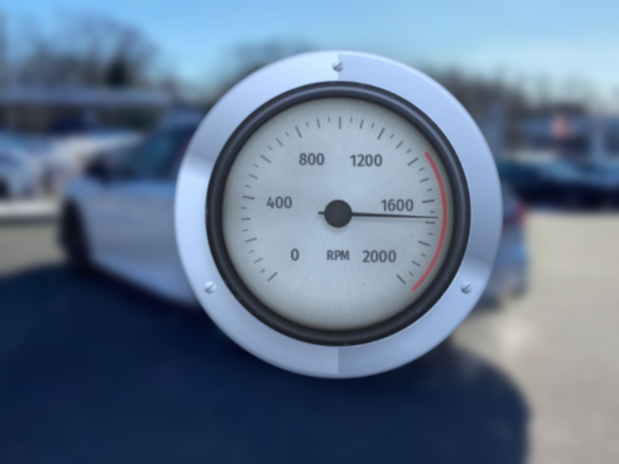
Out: 1675; rpm
